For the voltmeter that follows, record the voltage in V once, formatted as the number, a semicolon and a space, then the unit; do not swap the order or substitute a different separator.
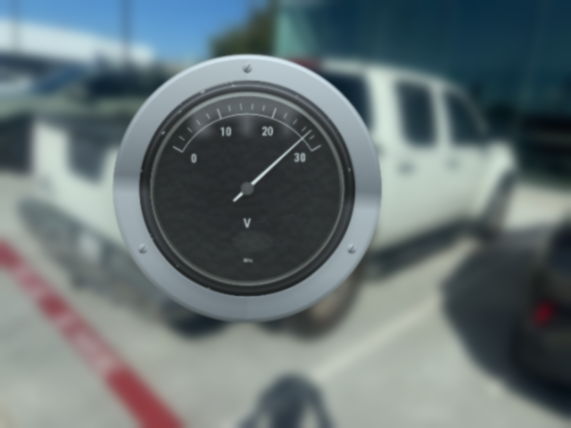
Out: 27; V
